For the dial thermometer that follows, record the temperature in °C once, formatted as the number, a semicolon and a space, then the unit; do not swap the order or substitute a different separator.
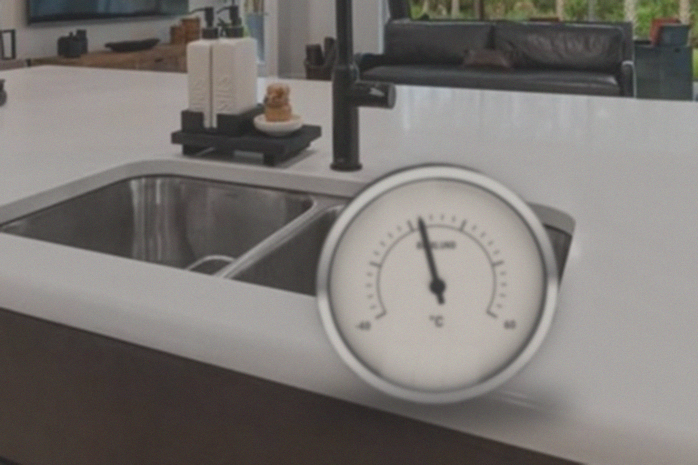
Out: 4; °C
